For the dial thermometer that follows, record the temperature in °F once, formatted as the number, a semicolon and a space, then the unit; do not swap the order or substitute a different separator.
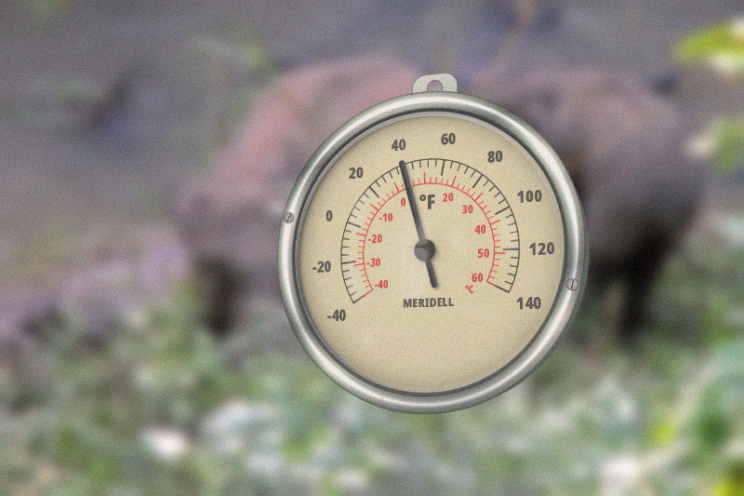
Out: 40; °F
